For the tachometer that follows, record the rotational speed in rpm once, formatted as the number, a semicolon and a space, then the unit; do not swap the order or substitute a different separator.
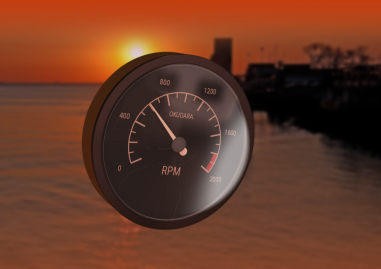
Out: 600; rpm
